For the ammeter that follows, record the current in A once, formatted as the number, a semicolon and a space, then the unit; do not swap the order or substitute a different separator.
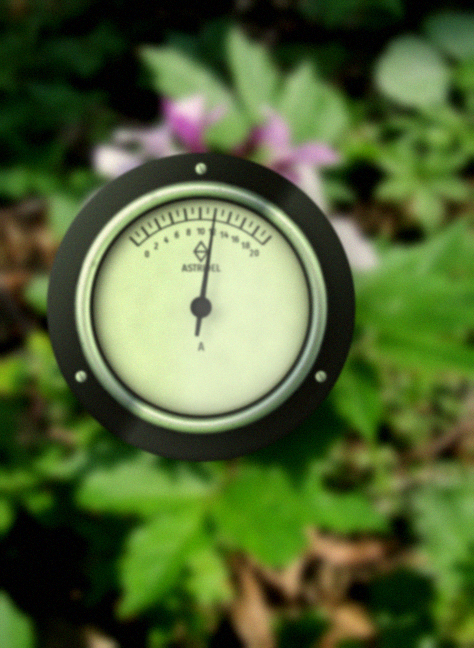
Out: 12; A
